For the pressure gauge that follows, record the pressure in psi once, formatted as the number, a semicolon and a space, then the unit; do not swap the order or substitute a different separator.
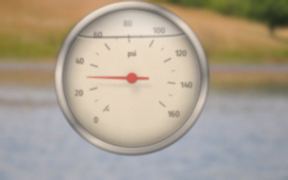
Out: 30; psi
